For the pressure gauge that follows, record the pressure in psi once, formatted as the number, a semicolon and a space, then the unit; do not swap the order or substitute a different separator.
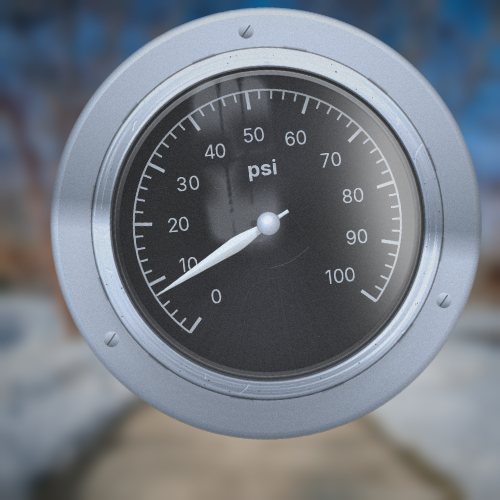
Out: 8; psi
